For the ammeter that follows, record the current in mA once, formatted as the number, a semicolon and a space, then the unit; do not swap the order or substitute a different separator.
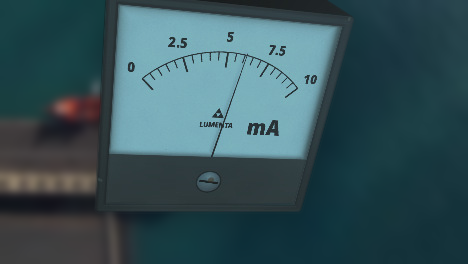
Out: 6; mA
